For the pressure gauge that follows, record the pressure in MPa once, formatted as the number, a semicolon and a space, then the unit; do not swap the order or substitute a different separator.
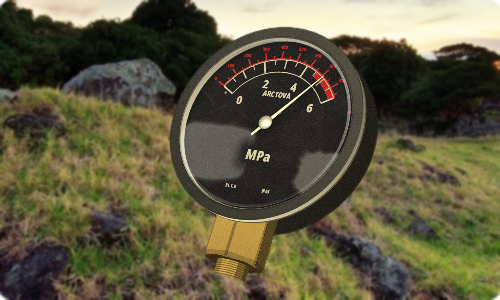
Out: 5; MPa
